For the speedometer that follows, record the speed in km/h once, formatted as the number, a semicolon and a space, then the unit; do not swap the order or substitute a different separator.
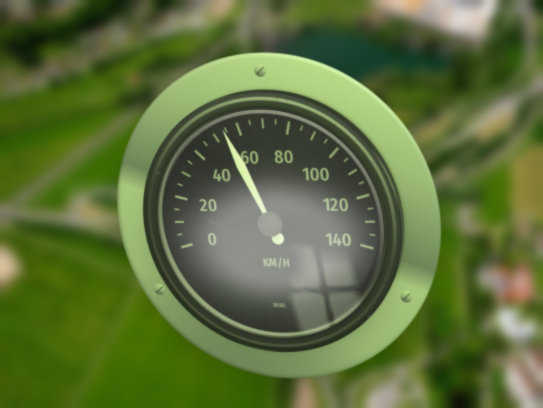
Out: 55; km/h
